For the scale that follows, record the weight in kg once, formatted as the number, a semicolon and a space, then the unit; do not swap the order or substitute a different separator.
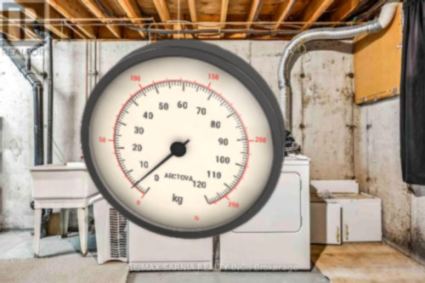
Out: 5; kg
